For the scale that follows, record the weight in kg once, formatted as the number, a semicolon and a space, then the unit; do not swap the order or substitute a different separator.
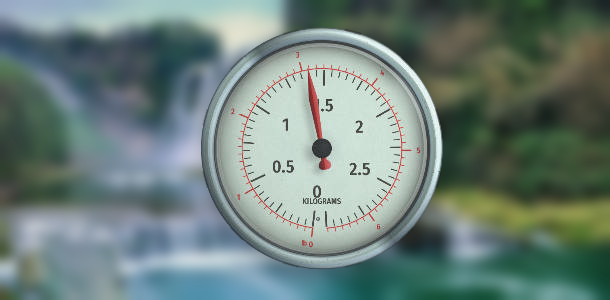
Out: 1.4; kg
